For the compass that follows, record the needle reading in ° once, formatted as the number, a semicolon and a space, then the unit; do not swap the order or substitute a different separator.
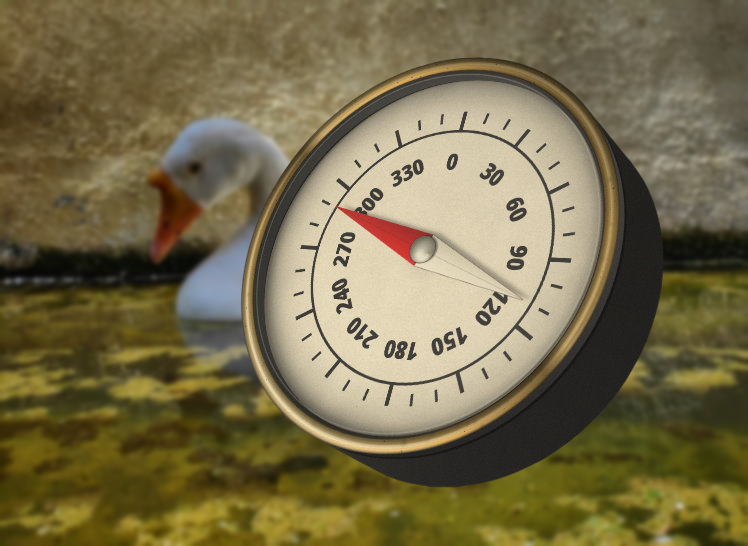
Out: 290; °
